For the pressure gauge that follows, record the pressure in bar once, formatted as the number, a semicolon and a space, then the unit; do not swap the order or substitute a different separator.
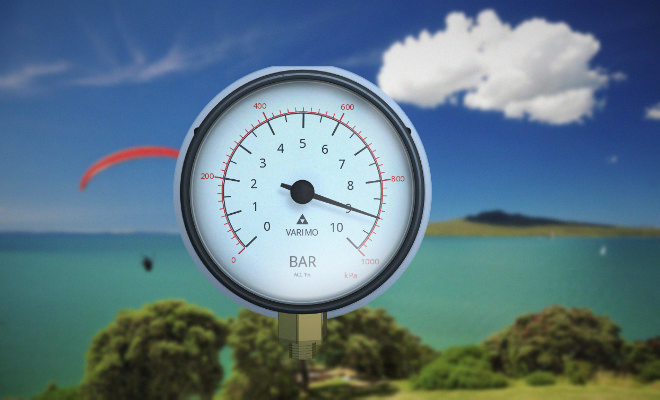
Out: 9; bar
